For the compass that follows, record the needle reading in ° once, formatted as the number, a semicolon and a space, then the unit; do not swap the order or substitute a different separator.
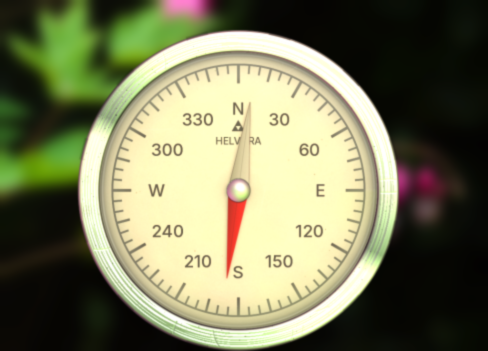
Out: 187.5; °
